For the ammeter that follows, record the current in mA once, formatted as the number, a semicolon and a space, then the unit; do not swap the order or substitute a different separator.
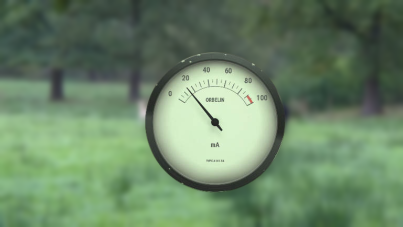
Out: 15; mA
